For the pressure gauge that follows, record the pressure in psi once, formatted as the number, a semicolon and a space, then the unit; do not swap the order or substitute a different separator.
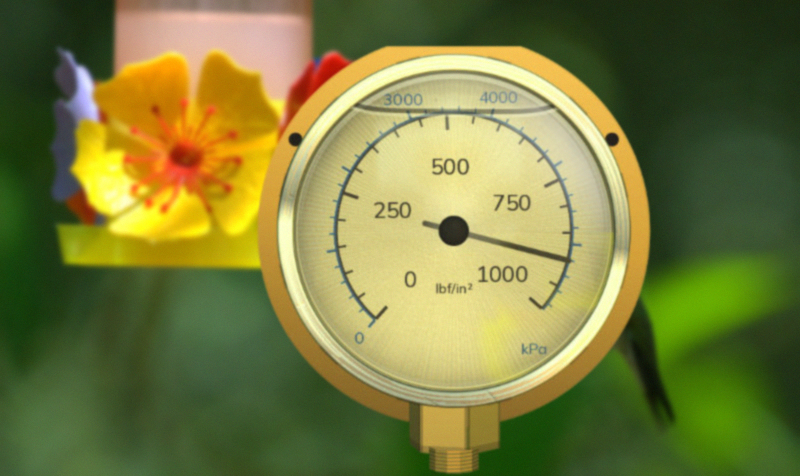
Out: 900; psi
